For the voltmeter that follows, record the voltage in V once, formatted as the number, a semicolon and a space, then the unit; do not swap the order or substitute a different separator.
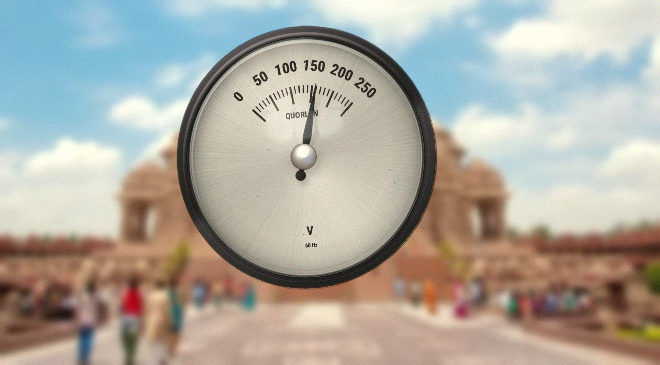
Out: 160; V
